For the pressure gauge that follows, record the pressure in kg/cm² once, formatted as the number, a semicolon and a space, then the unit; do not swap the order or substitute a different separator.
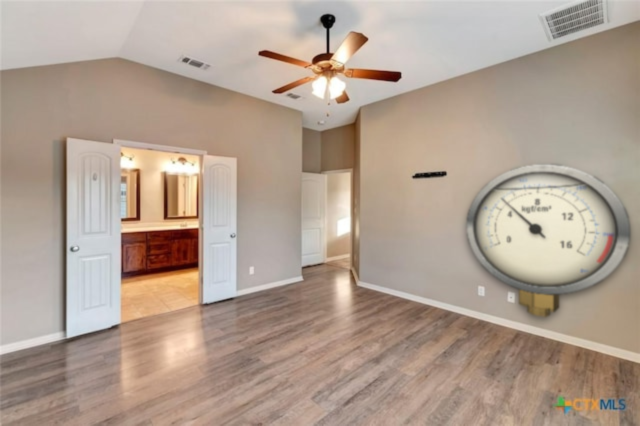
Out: 5; kg/cm²
